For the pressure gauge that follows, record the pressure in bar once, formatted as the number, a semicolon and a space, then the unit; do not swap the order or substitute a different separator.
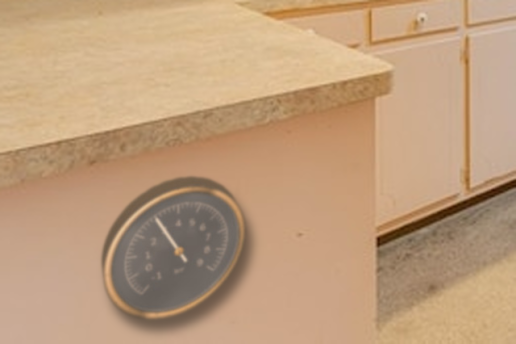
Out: 3; bar
